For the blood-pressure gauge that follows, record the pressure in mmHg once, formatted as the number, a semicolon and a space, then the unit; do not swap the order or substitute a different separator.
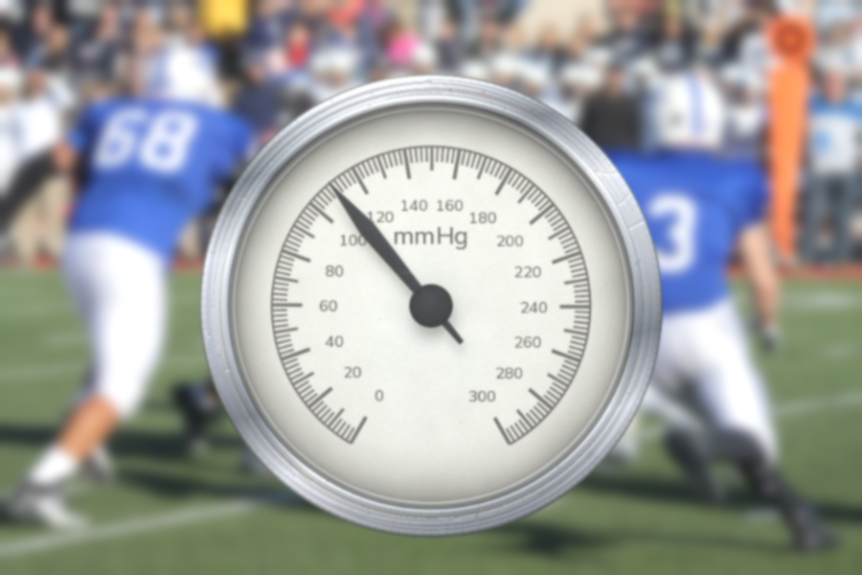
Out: 110; mmHg
